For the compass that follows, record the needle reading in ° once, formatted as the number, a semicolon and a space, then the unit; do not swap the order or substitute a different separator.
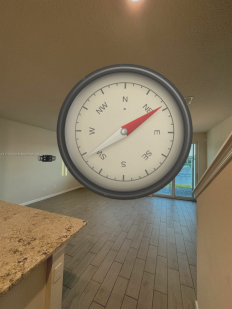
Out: 55; °
